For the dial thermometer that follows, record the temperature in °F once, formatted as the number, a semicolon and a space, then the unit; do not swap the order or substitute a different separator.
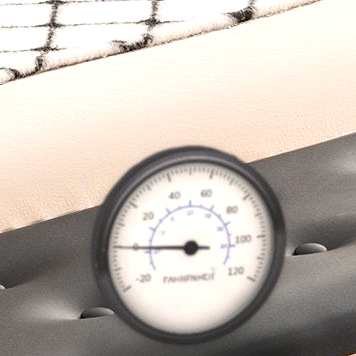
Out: 0; °F
